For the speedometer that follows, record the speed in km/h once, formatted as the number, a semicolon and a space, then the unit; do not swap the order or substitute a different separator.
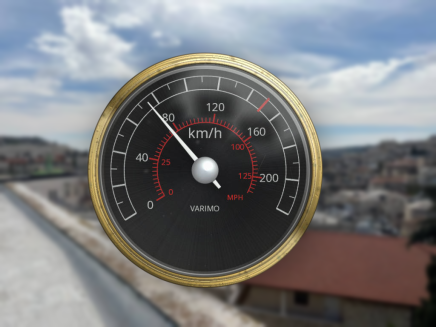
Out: 75; km/h
